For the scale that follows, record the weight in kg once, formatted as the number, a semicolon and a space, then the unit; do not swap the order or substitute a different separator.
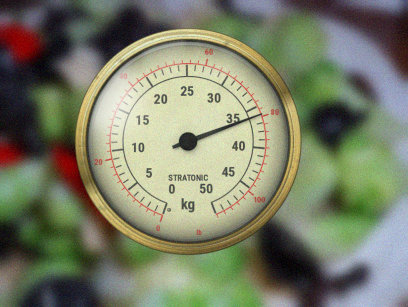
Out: 36; kg
